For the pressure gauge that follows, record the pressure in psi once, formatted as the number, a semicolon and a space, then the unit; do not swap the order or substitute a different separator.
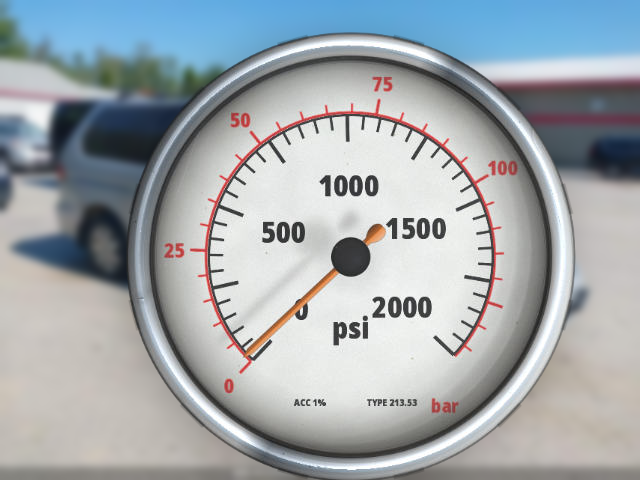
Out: 25; psi
